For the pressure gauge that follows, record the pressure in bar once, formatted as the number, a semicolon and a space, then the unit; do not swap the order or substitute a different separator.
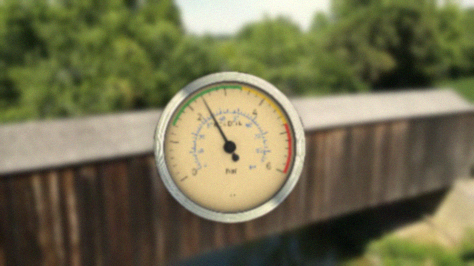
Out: 2.4; bar
